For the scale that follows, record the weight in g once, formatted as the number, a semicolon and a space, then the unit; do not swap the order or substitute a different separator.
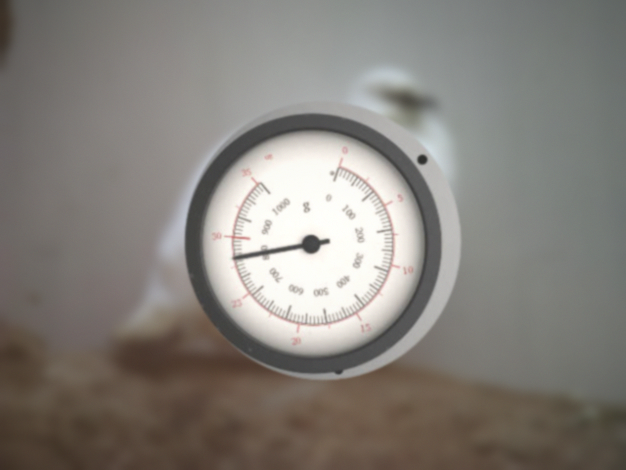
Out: 800; g
